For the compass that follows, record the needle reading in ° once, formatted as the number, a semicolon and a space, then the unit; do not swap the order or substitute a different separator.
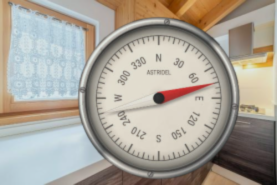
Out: 75; °
